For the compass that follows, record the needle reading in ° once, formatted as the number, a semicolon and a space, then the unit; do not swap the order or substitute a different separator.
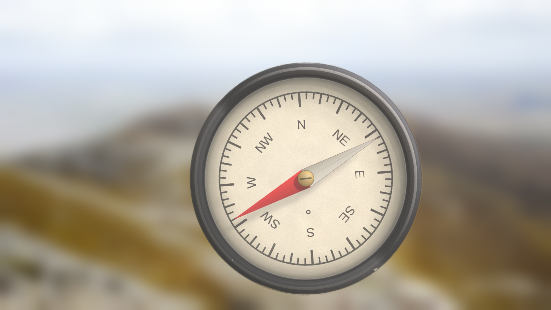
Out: 245; °
